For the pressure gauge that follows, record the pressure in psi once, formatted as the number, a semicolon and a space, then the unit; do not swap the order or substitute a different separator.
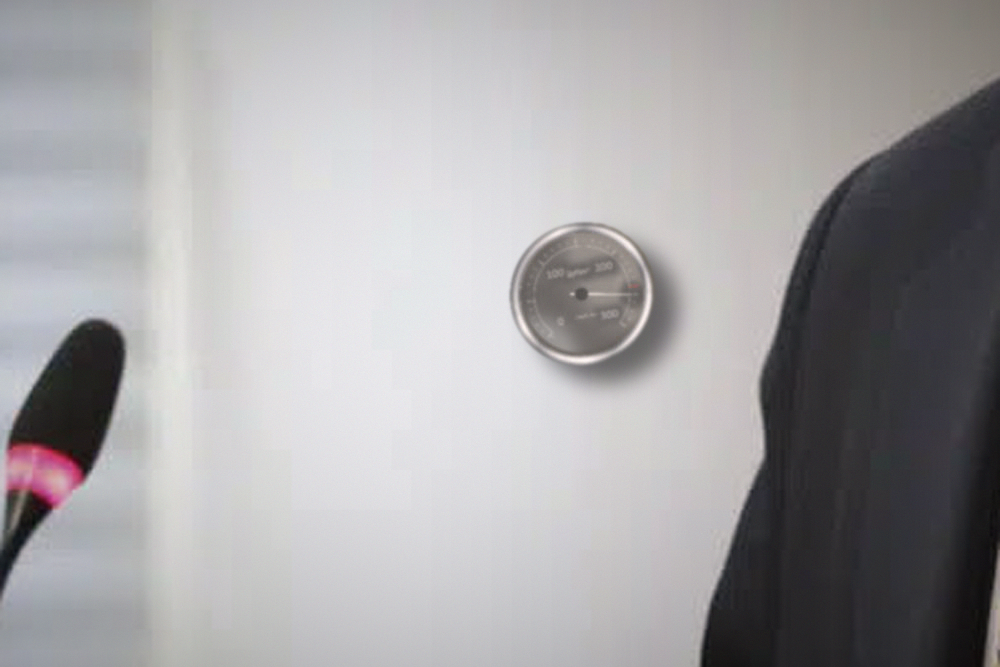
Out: 260; psi
